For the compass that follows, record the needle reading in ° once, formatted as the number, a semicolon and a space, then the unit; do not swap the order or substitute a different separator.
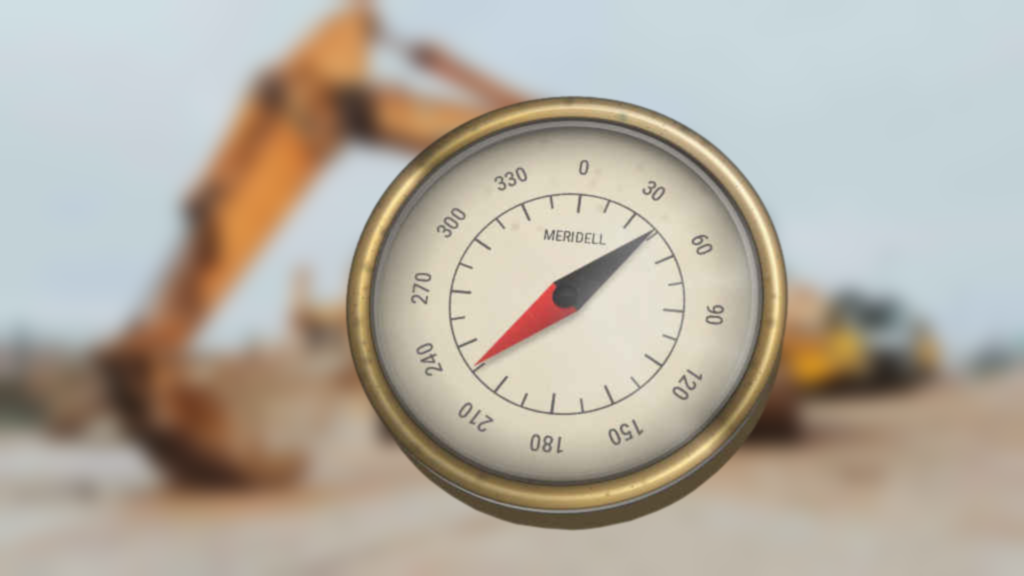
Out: 225; °
